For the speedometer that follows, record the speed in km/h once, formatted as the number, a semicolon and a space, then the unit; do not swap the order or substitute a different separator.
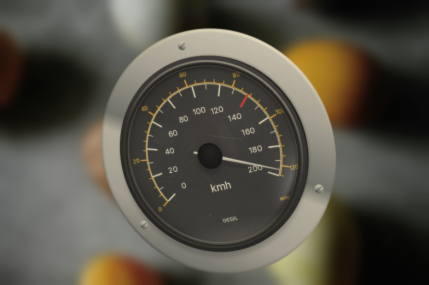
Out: 195; km/h
